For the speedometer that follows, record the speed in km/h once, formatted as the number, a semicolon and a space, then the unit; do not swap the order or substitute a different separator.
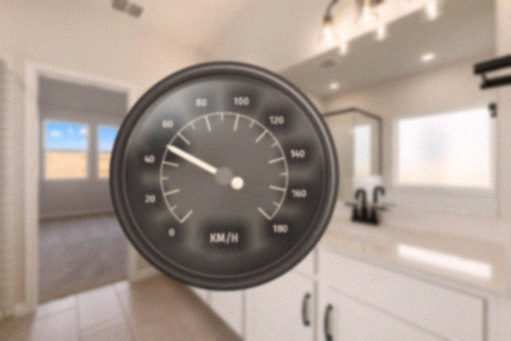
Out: 50; km/h
